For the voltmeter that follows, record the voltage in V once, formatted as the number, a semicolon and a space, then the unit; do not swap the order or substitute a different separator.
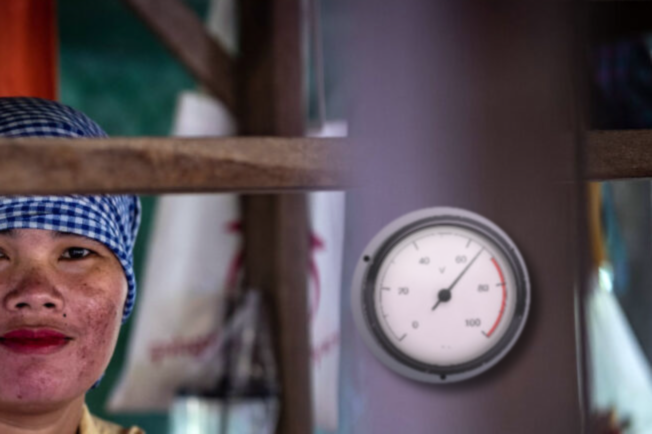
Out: 65; V
